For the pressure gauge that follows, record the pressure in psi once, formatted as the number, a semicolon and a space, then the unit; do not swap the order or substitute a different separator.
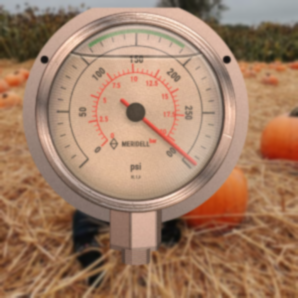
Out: 295; psi
